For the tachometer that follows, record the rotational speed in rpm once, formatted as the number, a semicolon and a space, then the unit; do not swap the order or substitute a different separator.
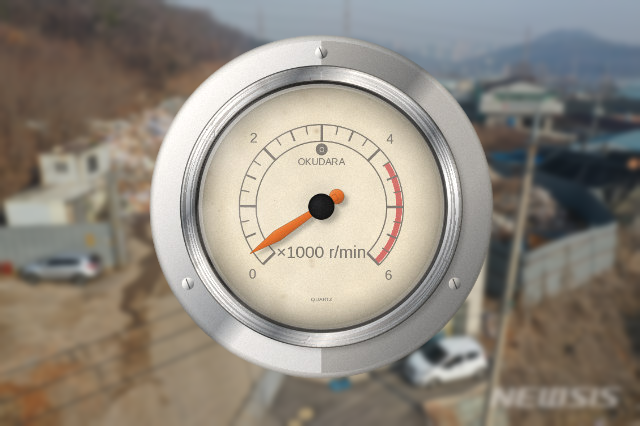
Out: 250; rpm
